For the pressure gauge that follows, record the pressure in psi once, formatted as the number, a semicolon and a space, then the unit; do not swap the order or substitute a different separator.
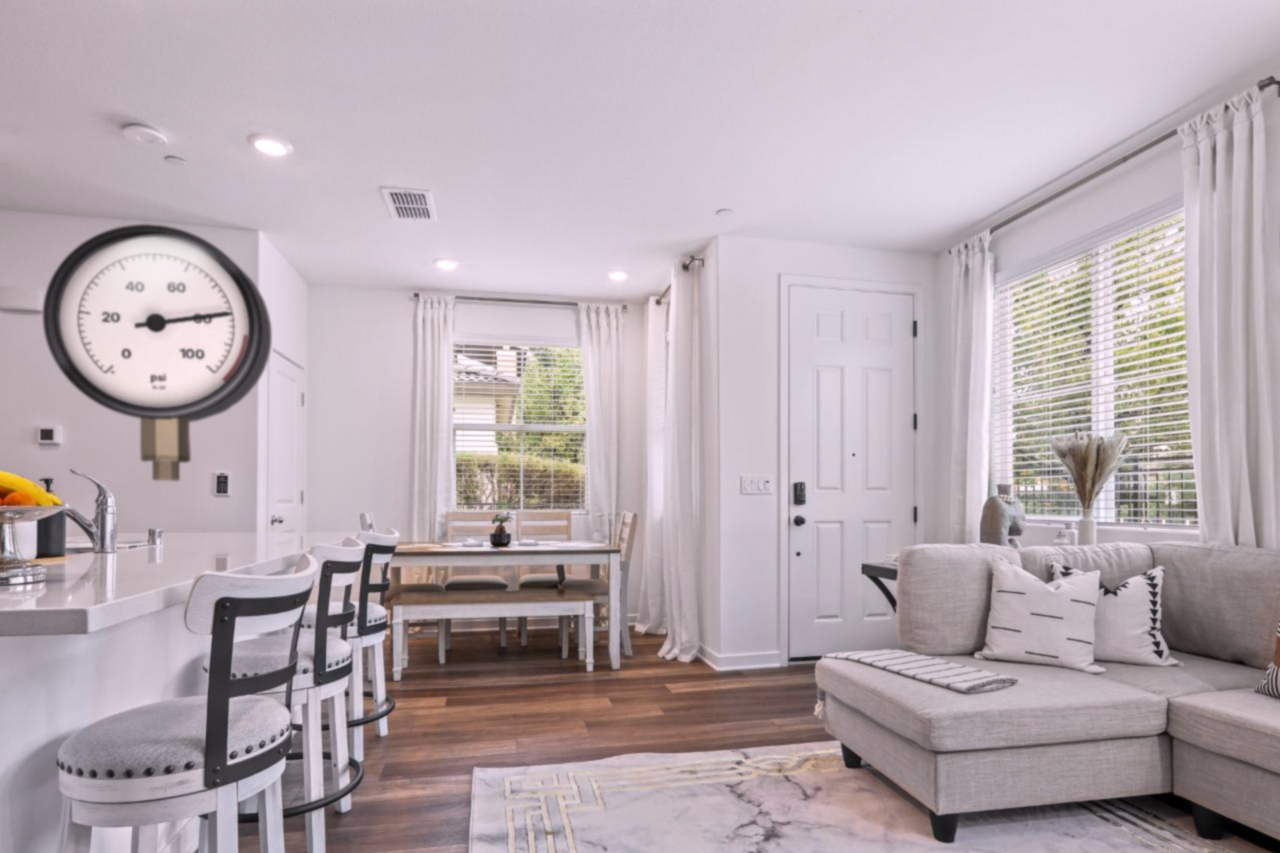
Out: 80; psi
